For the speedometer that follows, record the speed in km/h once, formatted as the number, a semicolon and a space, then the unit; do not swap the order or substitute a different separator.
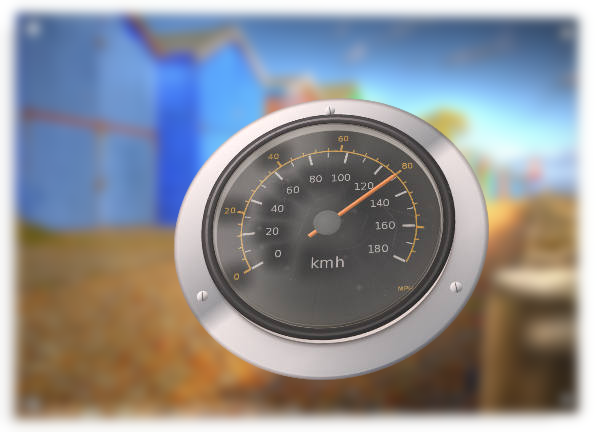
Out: 130; km/h
